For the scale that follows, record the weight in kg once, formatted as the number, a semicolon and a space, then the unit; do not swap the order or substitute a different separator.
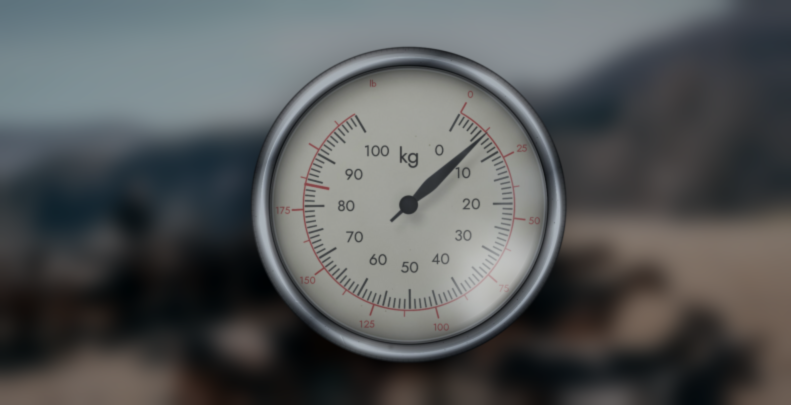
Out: 6; kg
